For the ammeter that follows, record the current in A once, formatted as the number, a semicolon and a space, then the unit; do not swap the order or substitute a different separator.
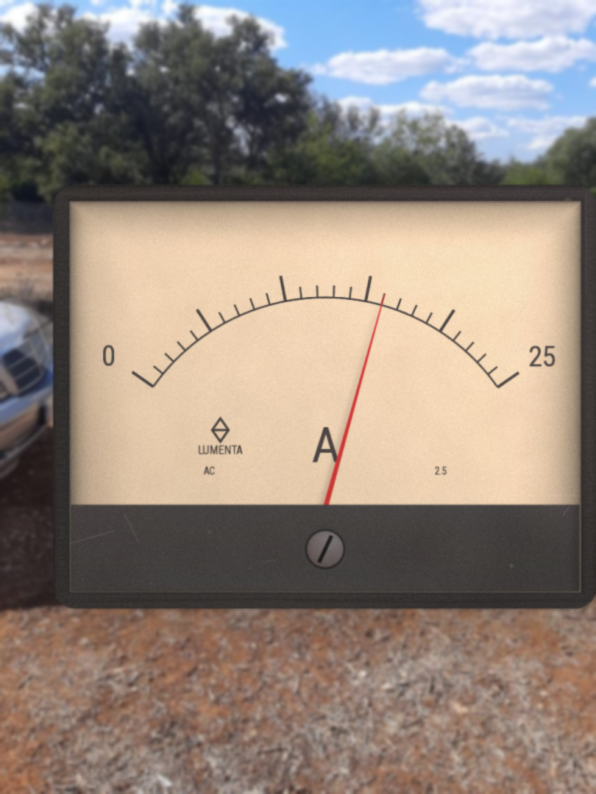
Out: 16; A
